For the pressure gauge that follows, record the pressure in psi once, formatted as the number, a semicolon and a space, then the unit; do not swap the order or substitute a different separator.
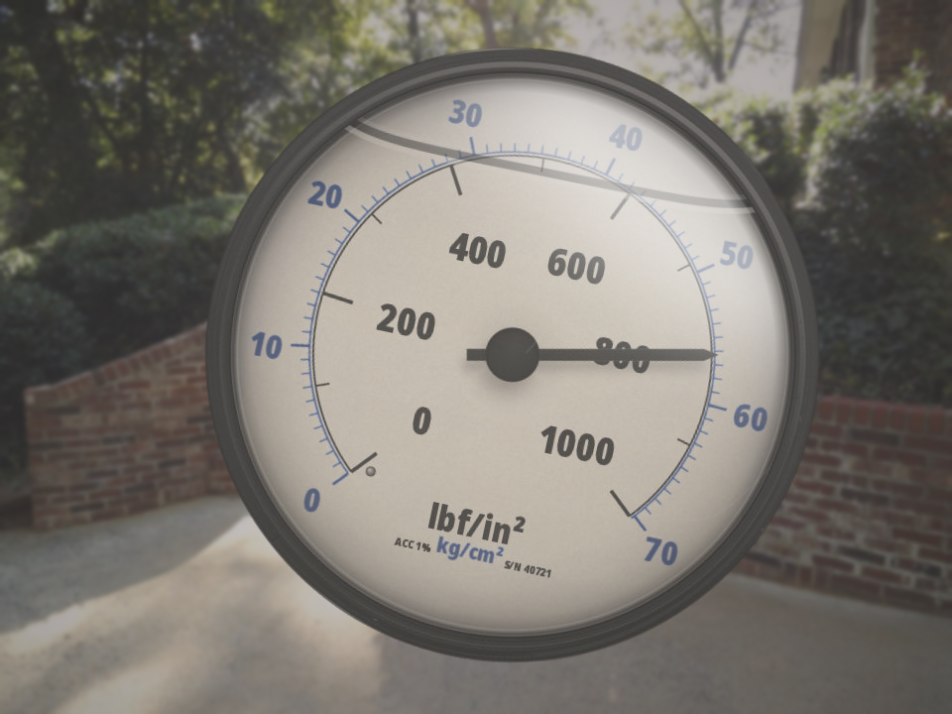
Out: 800; psi
